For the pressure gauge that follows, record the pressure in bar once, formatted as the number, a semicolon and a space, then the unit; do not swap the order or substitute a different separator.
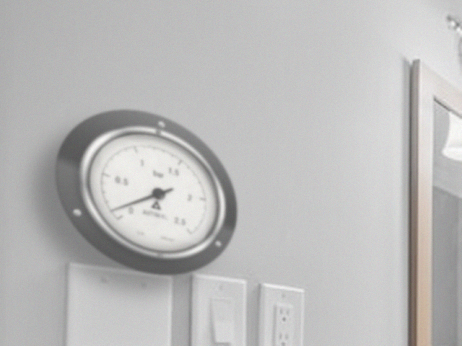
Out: 0.1; bar
